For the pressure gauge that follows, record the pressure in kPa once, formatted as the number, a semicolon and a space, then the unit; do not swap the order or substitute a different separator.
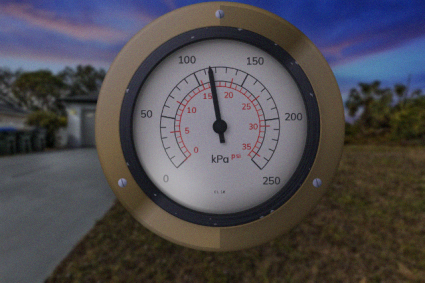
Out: 115; kPa
